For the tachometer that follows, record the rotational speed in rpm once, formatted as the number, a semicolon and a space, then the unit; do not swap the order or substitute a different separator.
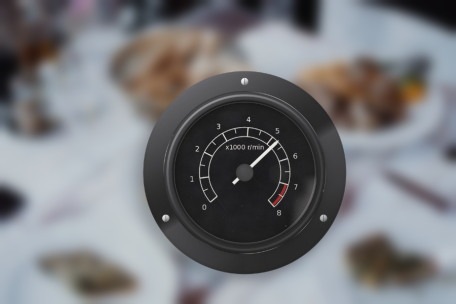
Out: 5250; rpm
